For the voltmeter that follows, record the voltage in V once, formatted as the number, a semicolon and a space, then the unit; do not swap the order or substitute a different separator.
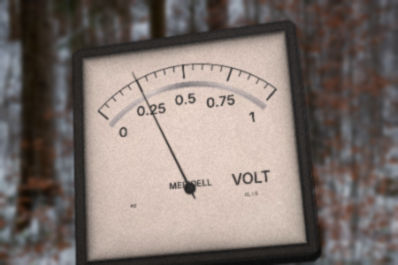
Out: 0.25; V
